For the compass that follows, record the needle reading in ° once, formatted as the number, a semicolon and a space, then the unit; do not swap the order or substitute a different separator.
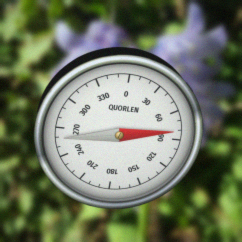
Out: 80; °
